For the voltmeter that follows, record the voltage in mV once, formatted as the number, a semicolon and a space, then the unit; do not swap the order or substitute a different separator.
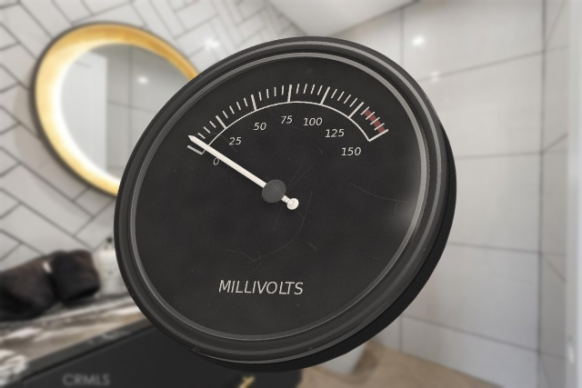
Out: 5; mV
